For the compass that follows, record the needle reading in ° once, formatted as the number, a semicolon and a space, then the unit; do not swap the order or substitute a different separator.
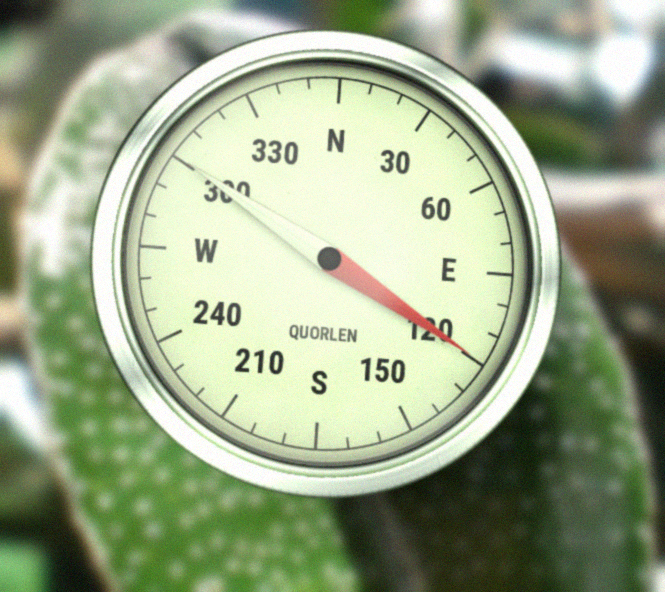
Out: 120; °
